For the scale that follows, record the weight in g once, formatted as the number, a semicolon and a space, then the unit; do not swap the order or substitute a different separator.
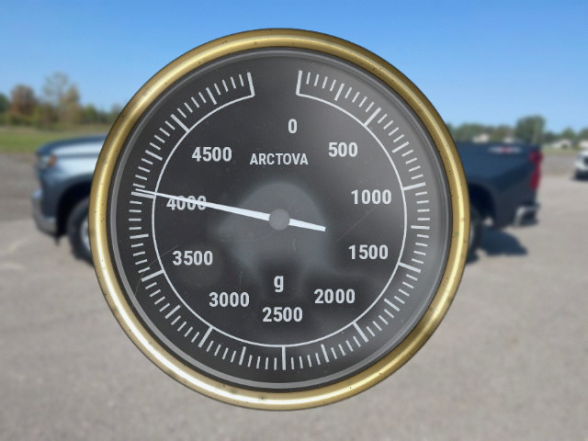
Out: 4025; g
